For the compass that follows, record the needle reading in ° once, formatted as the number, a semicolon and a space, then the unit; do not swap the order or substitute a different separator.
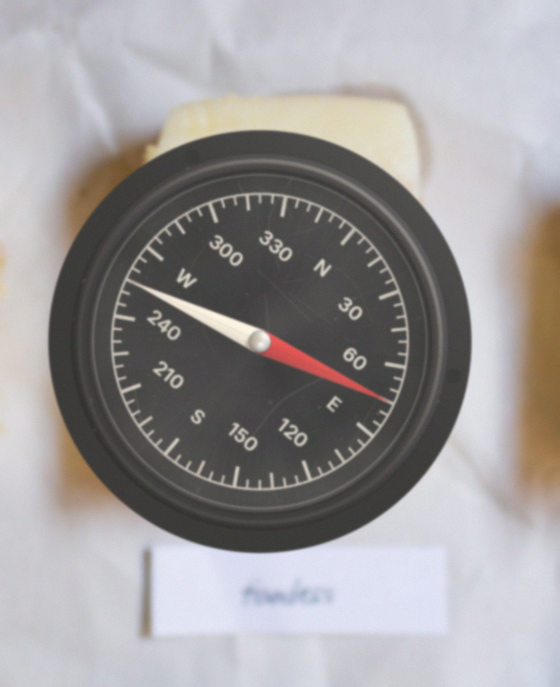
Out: 75; °
